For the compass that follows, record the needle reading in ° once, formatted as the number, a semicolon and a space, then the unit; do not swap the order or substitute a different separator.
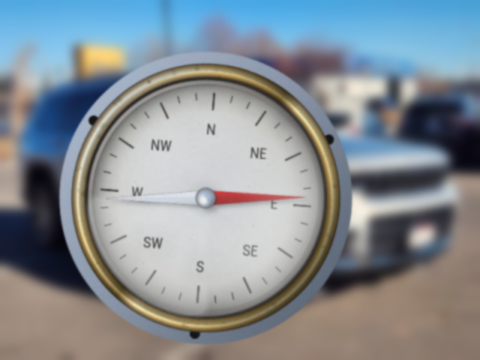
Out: 85; °
